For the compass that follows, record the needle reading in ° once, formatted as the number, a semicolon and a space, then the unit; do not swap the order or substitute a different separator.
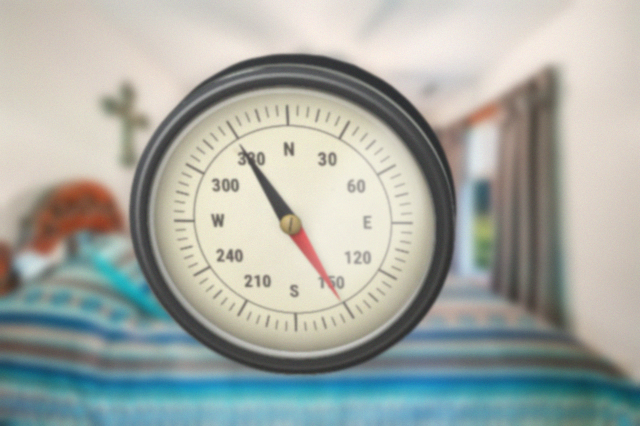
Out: 150; °
